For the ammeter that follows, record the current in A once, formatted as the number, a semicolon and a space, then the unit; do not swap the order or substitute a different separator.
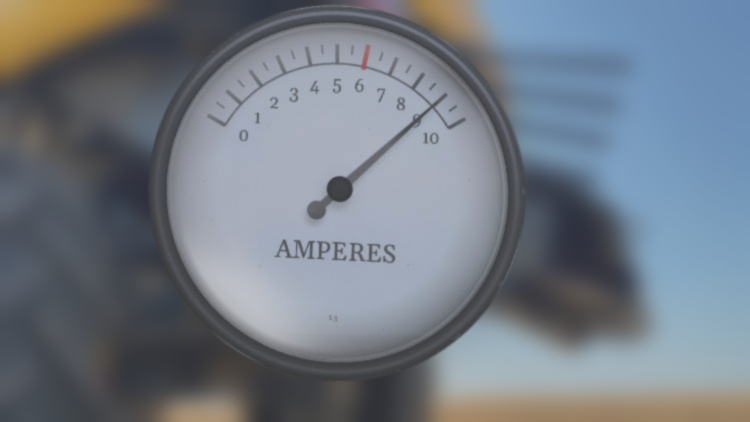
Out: 9; A
